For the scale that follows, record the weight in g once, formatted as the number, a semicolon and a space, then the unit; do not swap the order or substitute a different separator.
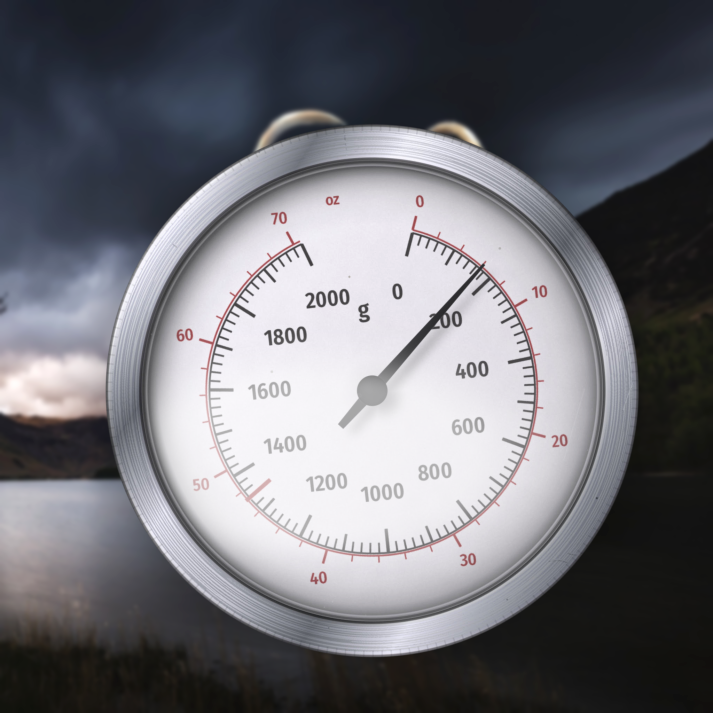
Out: 170; g
